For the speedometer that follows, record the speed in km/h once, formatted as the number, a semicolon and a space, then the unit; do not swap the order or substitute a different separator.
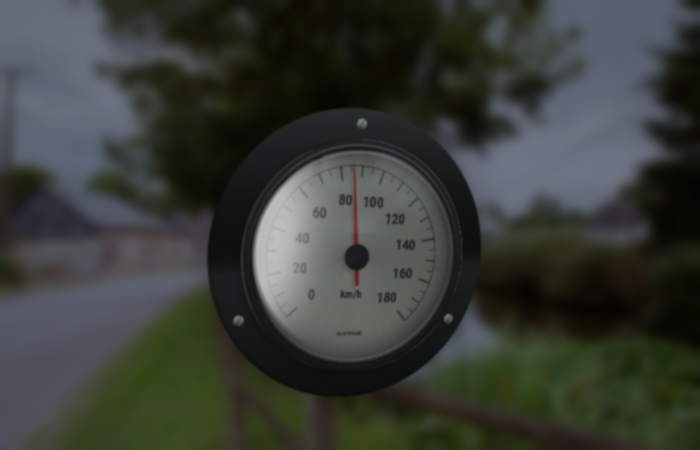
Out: 85; km/h
